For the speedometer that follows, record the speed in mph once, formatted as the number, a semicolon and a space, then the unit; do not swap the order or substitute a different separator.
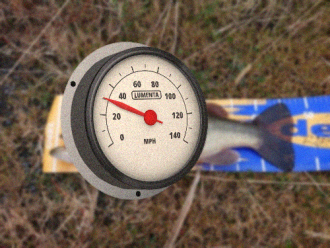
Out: 30; mph
